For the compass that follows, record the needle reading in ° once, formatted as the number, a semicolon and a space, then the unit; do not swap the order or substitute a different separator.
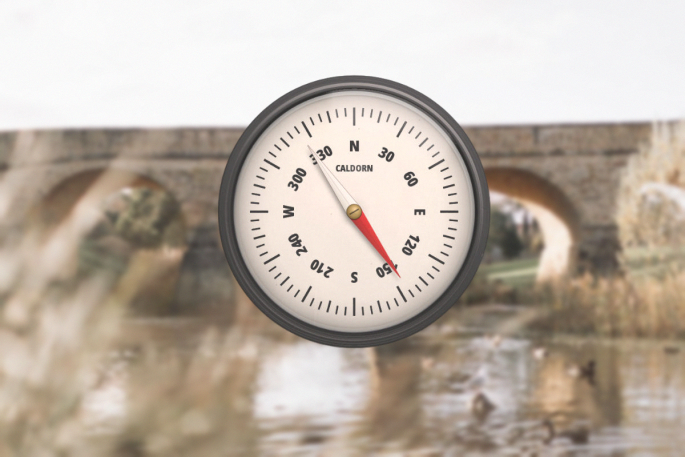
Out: 145; °
